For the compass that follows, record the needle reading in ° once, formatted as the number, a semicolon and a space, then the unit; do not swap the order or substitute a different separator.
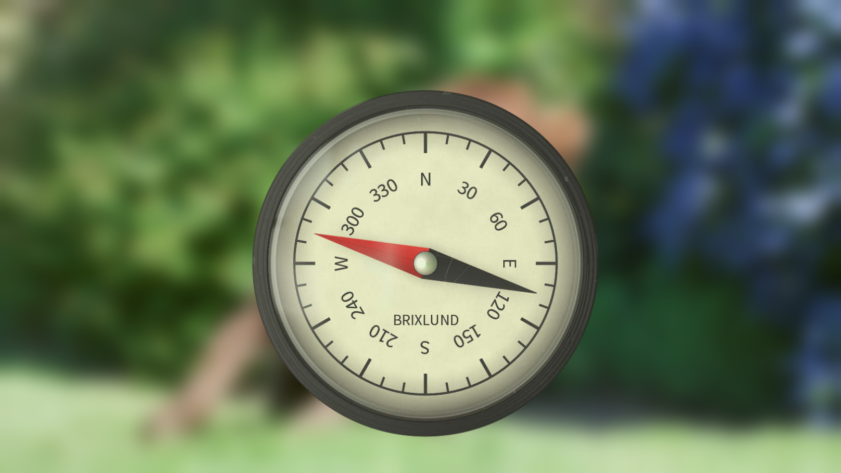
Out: 285; °
